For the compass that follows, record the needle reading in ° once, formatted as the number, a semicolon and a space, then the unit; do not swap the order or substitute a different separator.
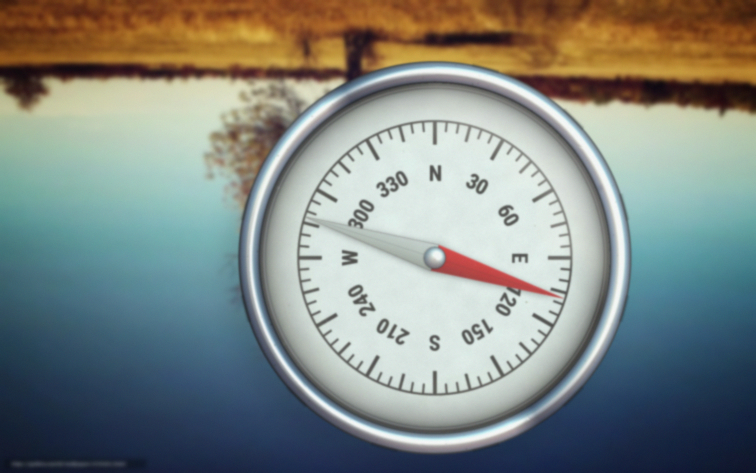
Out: 107.5; °
